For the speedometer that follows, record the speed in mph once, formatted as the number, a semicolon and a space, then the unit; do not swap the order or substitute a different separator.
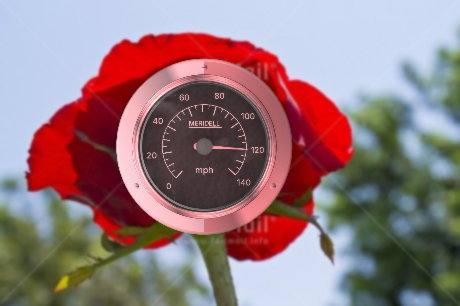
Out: 120; mph
